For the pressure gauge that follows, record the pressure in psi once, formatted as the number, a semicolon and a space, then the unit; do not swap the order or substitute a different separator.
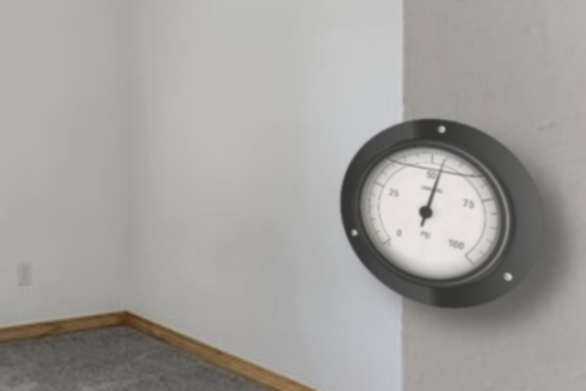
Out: 55; psi
